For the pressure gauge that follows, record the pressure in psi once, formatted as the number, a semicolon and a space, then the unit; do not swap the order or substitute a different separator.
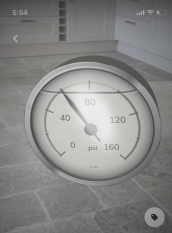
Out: 60; psi
